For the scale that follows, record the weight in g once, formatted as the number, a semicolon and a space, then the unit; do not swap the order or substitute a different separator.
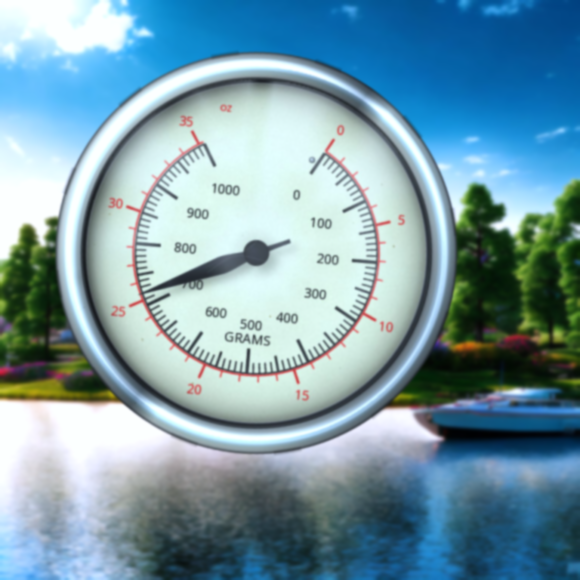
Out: 720; g
